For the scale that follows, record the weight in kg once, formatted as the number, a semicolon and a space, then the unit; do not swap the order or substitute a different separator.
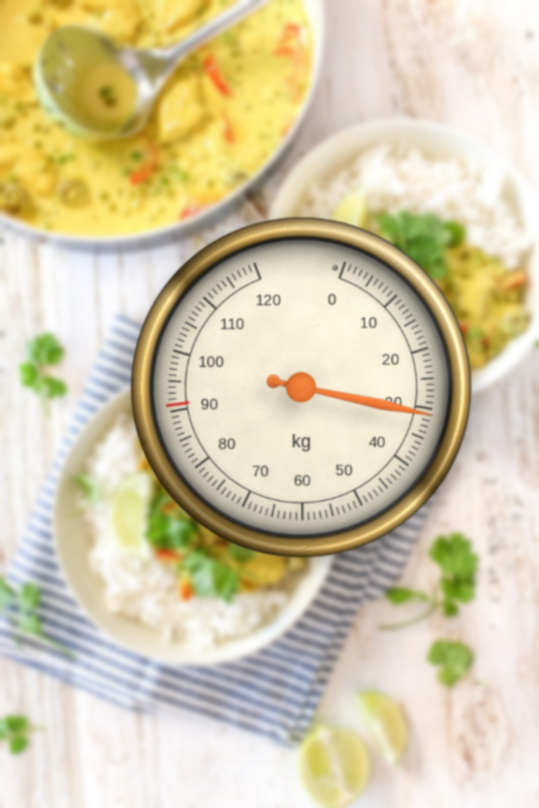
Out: 31; kg
